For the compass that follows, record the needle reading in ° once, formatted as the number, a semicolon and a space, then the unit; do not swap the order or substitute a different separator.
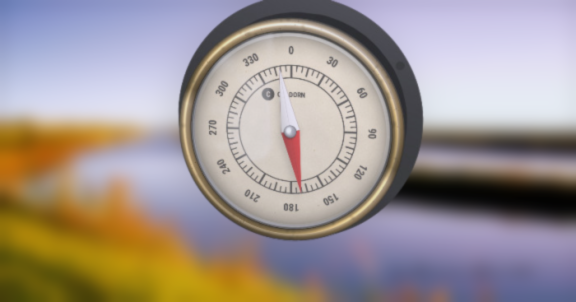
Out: 170; °
